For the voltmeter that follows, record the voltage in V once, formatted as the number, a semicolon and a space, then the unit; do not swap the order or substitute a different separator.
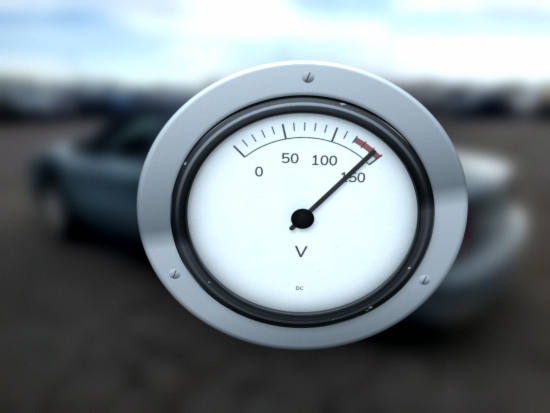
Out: 140; V
